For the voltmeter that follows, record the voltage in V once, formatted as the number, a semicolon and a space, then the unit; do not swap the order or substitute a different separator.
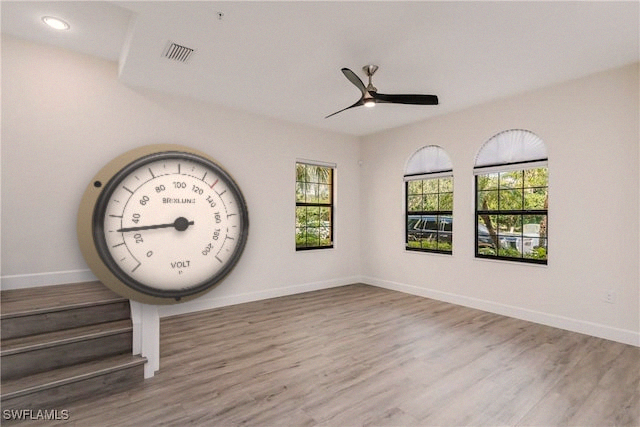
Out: 30; V
